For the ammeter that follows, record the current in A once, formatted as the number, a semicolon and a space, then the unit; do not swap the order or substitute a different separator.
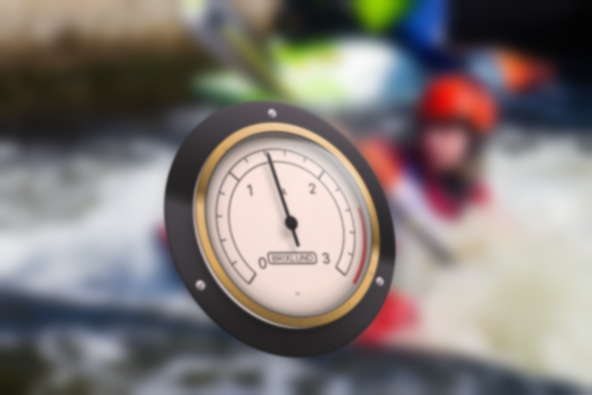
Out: 1.4; A
